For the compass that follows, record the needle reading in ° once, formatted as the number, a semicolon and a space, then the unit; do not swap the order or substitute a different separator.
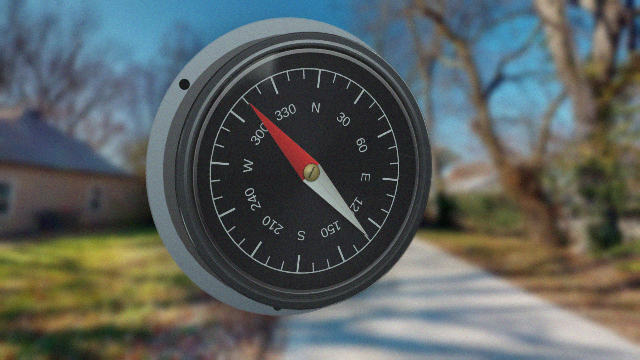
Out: 310; °
